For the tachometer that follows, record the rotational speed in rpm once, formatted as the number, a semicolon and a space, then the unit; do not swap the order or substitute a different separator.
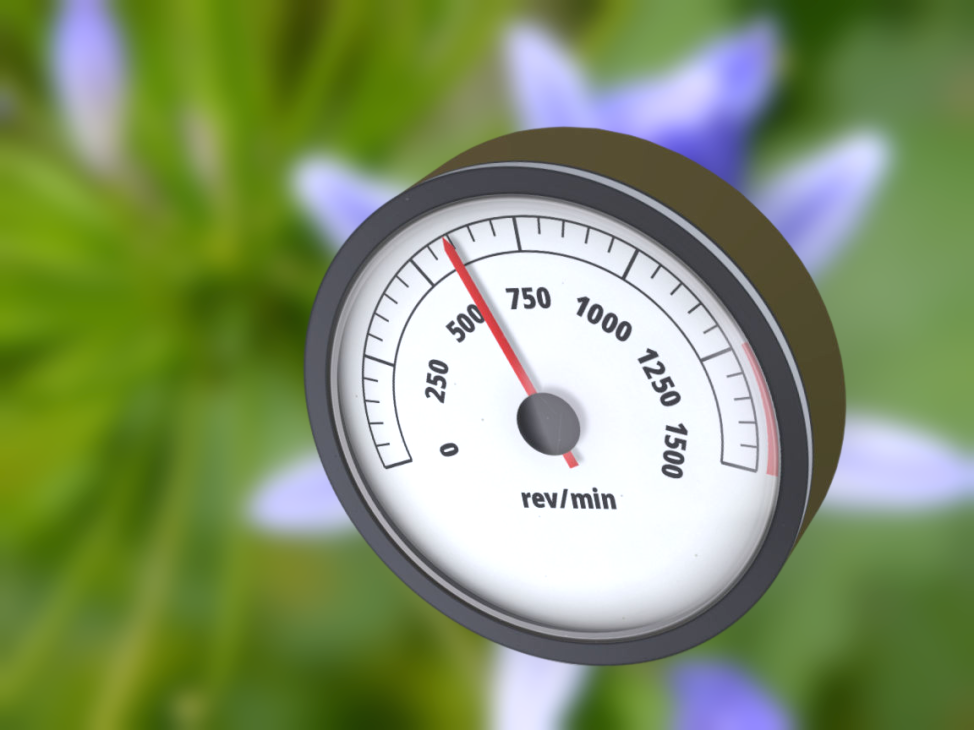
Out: 600; rpm
